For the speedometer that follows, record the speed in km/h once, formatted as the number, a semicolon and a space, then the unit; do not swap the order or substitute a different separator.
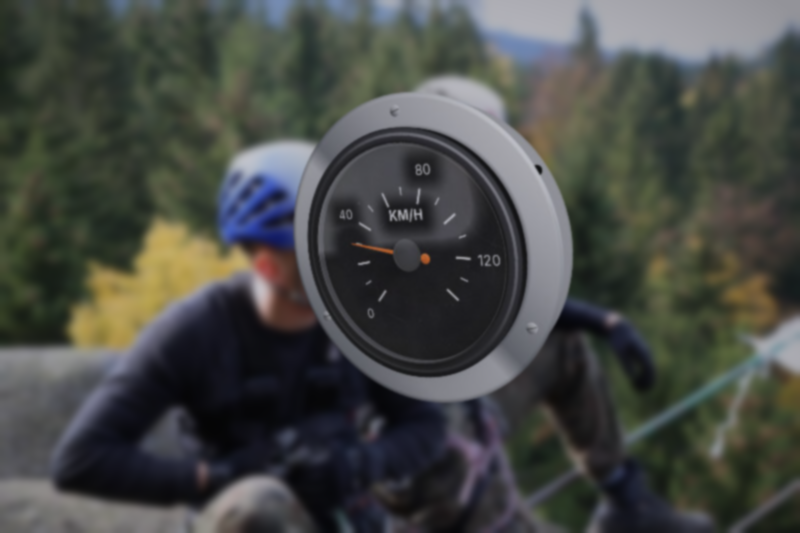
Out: 30; km/h
